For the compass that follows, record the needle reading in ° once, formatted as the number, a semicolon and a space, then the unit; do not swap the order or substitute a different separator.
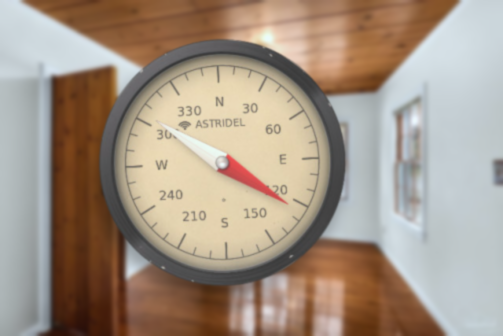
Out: 125; °
